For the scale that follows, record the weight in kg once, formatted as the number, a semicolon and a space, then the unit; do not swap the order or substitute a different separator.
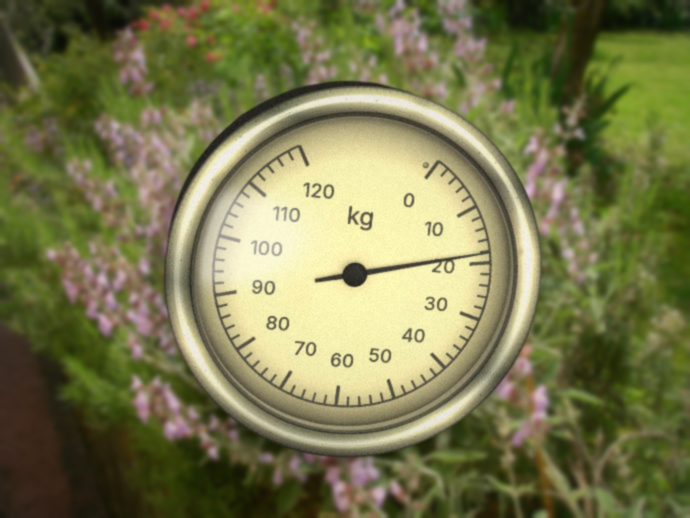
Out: 18; kg
